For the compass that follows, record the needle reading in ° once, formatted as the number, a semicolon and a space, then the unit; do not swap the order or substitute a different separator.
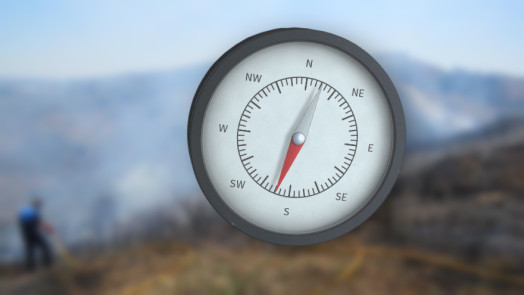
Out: 195; °
